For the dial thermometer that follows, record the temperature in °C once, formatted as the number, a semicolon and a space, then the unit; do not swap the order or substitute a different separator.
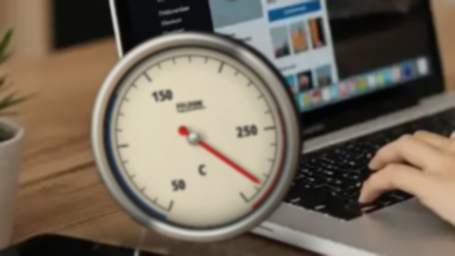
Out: 285; °C
